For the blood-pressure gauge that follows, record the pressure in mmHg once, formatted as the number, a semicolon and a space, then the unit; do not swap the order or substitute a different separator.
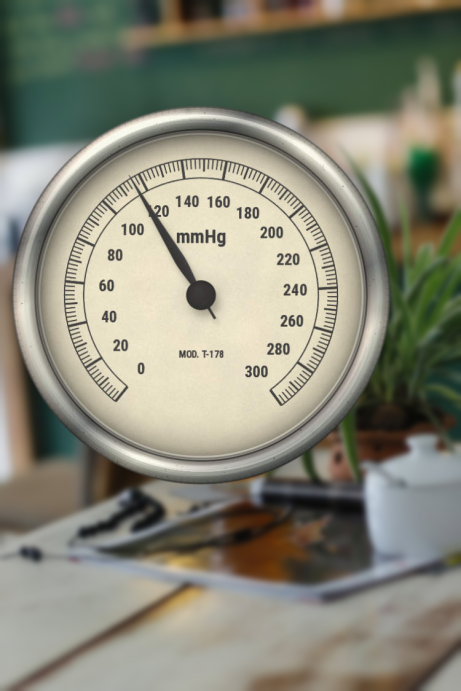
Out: 116; mmHg
